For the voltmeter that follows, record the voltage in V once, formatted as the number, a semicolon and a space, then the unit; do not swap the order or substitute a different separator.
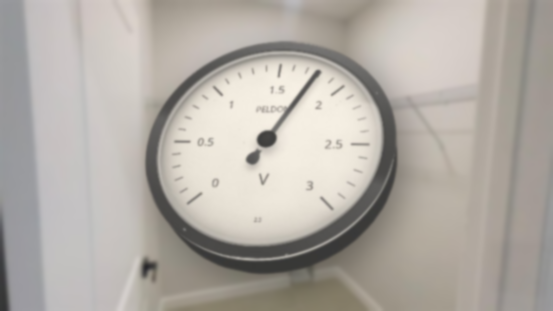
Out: 1.8; V
